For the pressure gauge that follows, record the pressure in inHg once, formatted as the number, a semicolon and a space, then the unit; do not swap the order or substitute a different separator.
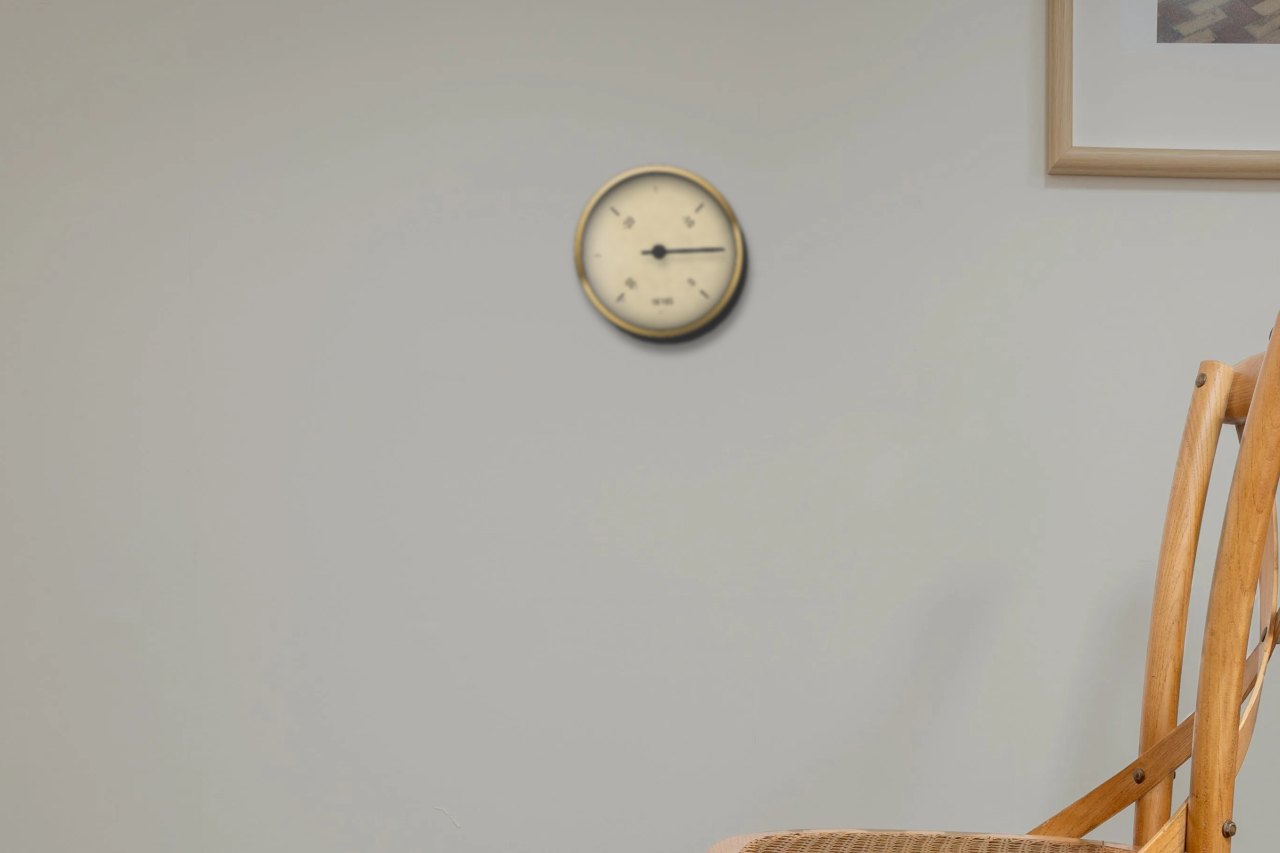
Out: -5; inHg
